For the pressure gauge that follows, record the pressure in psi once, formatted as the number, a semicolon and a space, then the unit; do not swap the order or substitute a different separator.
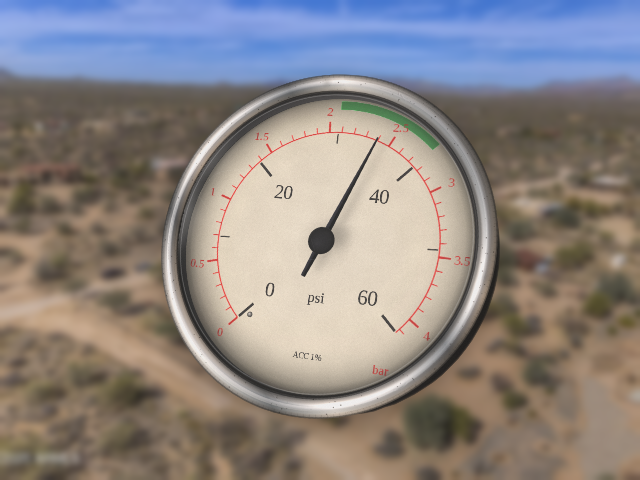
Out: 35; psi
